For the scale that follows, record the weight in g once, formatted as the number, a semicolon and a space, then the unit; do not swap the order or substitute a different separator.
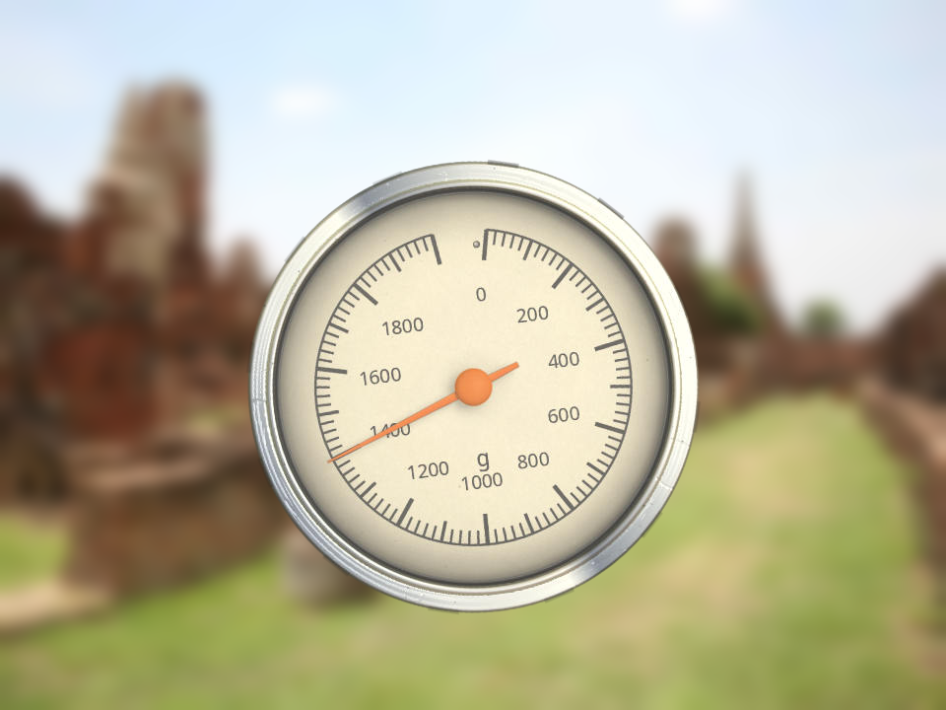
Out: 1400; g
